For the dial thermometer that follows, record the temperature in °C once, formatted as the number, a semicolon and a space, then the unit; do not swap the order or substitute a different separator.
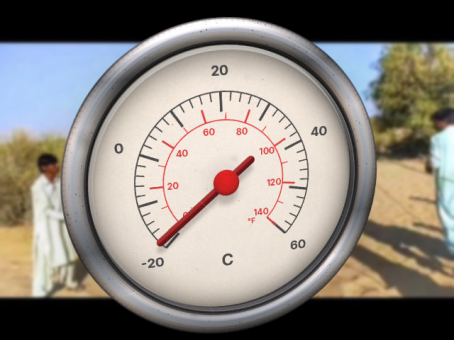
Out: -18; °C
